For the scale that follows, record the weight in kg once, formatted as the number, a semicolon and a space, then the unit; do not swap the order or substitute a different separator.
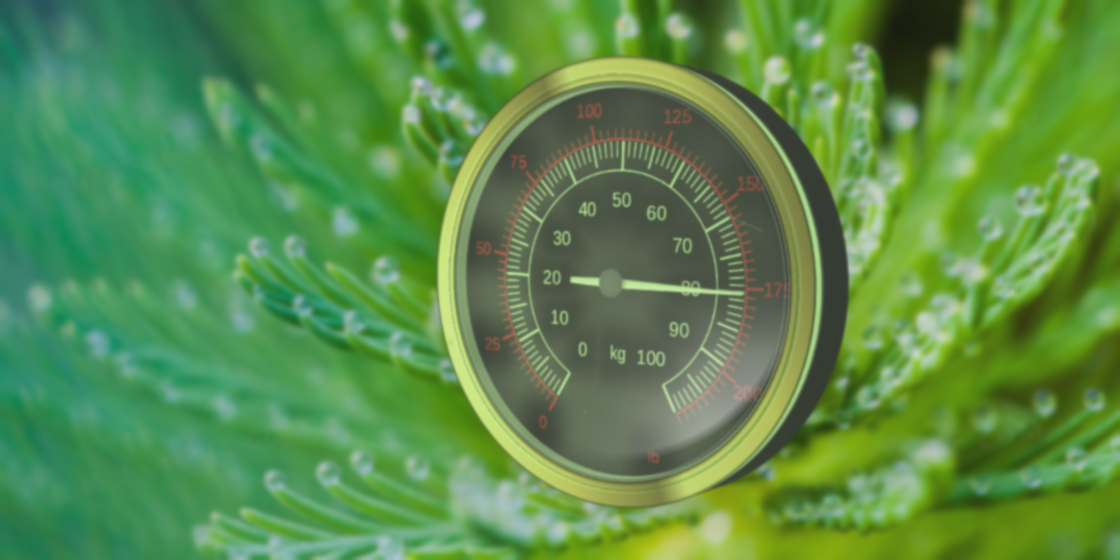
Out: 80; kg
